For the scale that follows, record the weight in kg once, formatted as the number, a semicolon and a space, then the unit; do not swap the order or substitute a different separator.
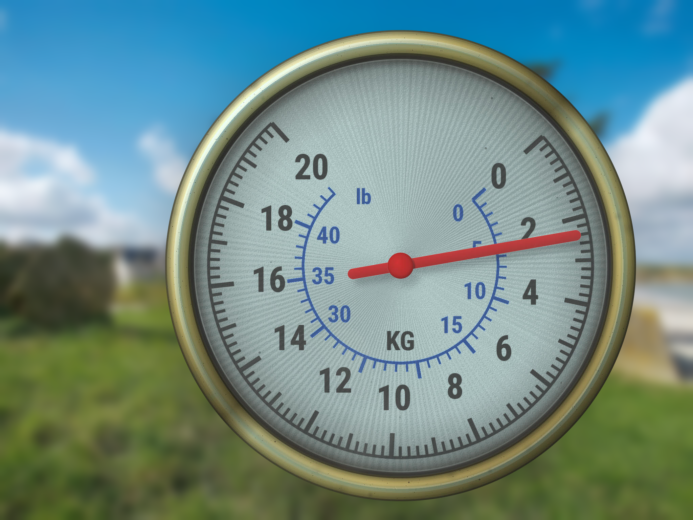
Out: 2.4; kg
